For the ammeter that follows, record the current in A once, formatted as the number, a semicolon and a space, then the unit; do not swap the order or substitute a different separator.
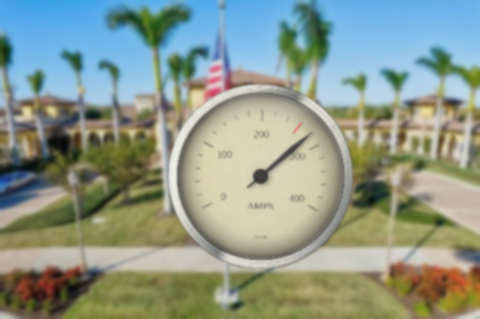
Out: 280; A
